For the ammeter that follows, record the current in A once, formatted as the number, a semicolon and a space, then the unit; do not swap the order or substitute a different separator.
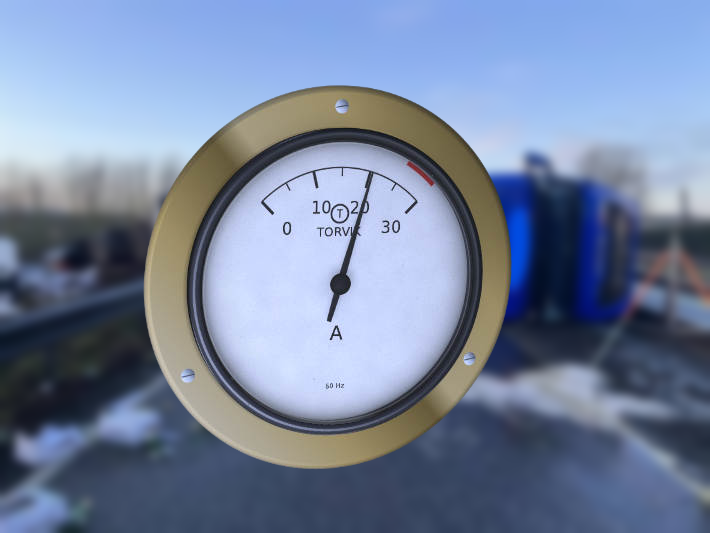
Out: 20; A
